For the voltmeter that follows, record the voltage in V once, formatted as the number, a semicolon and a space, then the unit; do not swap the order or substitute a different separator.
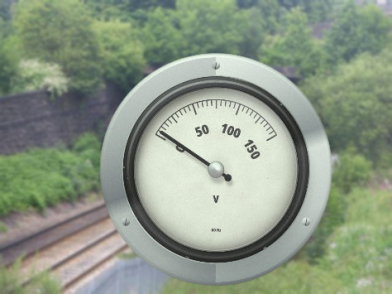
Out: 5; V
